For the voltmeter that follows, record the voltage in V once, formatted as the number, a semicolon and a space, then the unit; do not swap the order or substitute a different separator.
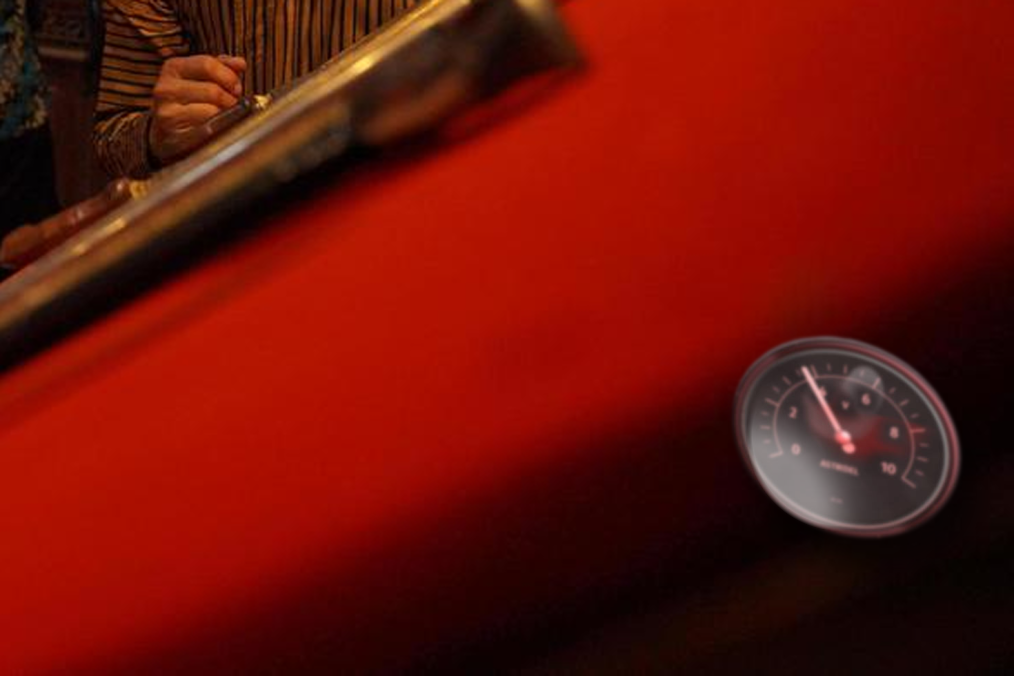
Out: 3.75; V
